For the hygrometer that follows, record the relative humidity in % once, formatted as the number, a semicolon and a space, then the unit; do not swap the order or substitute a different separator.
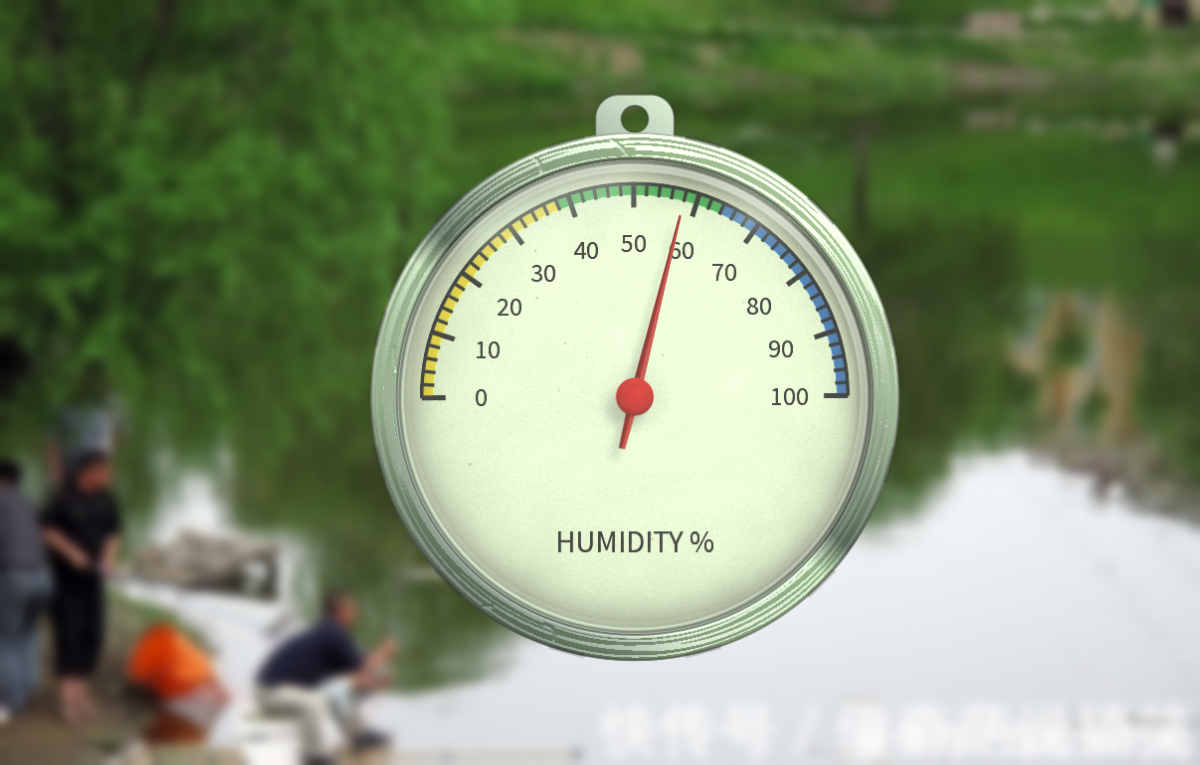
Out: 58; %
